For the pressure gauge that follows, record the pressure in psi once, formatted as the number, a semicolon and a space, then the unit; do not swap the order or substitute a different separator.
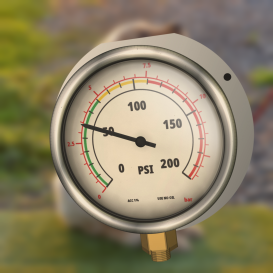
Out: 50; psi
